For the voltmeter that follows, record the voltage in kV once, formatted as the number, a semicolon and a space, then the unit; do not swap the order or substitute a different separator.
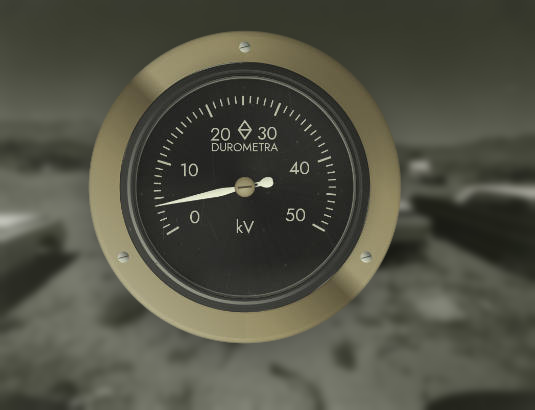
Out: 4; kV
